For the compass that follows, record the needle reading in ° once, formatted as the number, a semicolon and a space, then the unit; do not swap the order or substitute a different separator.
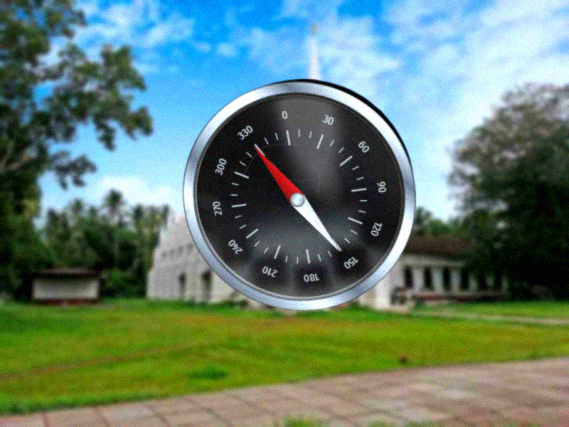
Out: 330; °
